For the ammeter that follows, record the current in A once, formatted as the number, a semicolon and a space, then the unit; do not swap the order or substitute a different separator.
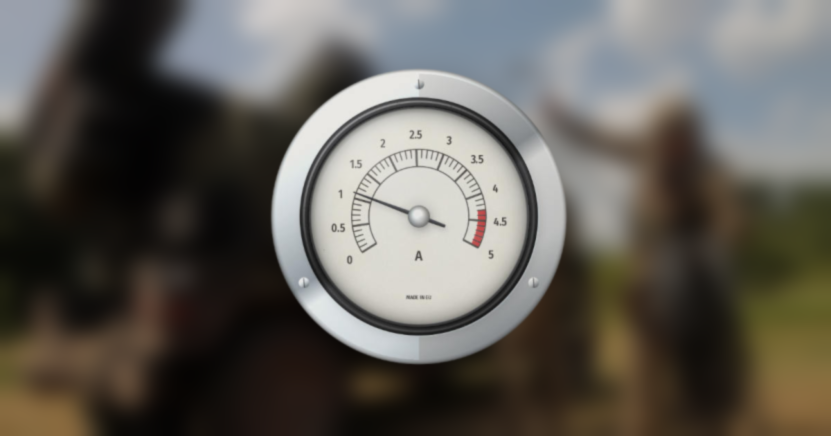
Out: 1.1; A
